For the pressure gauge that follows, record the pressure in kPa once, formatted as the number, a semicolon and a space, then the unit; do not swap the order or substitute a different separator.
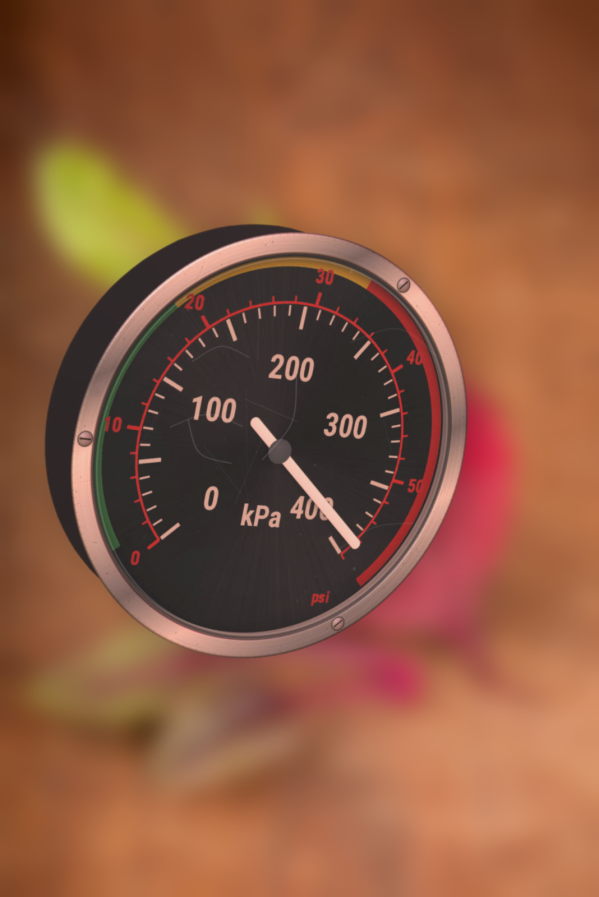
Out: 390; kPa
